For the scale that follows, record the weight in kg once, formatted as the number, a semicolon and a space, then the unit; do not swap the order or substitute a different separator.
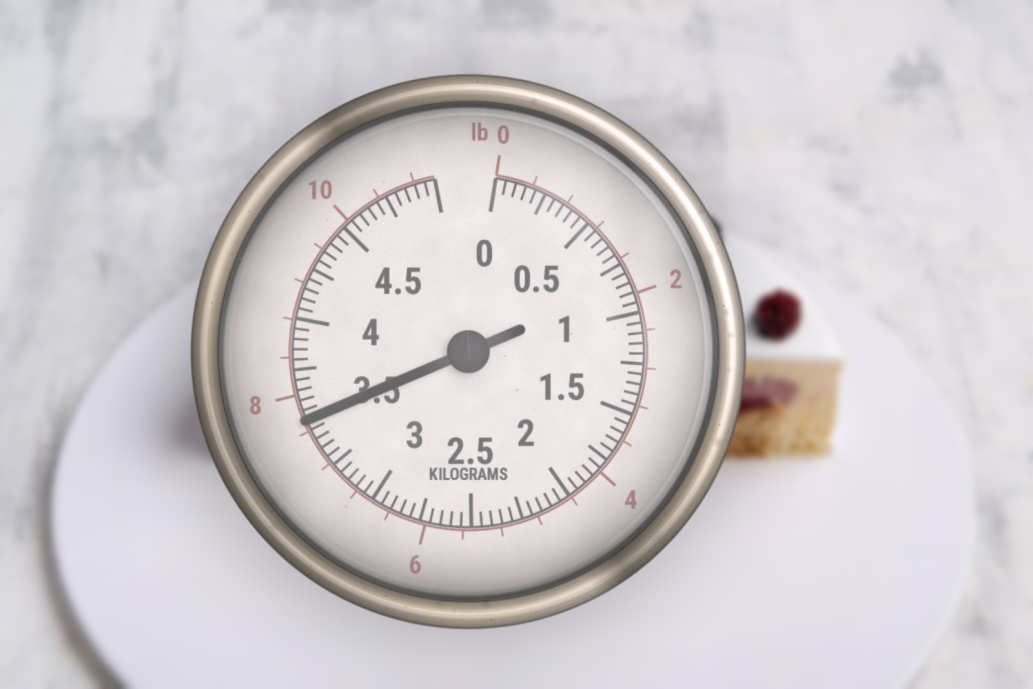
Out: 3.5; kg
